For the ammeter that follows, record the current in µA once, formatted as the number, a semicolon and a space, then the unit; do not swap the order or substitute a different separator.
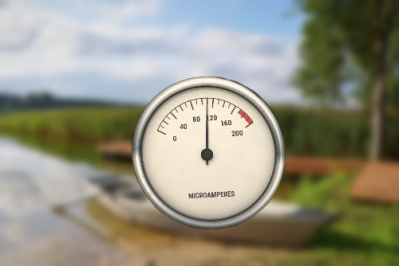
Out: 110; µA
